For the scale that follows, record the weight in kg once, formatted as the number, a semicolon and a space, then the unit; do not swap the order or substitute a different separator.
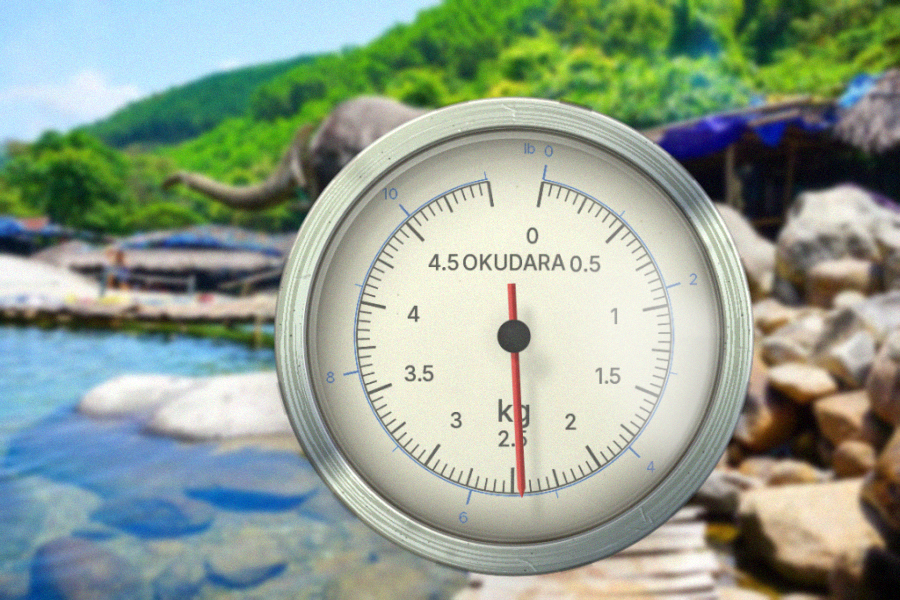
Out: 2.45; kg
